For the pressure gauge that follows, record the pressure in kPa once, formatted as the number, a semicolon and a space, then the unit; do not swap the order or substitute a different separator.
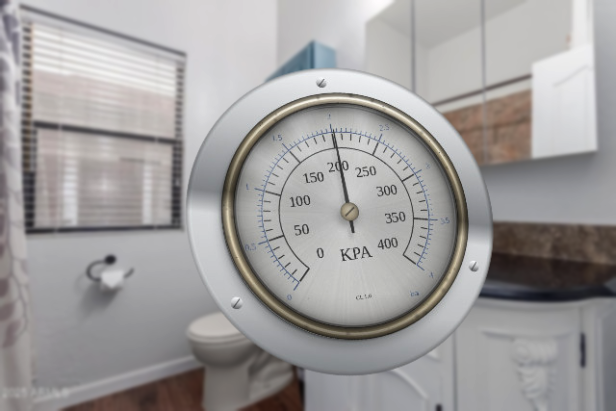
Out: 200; kPa
